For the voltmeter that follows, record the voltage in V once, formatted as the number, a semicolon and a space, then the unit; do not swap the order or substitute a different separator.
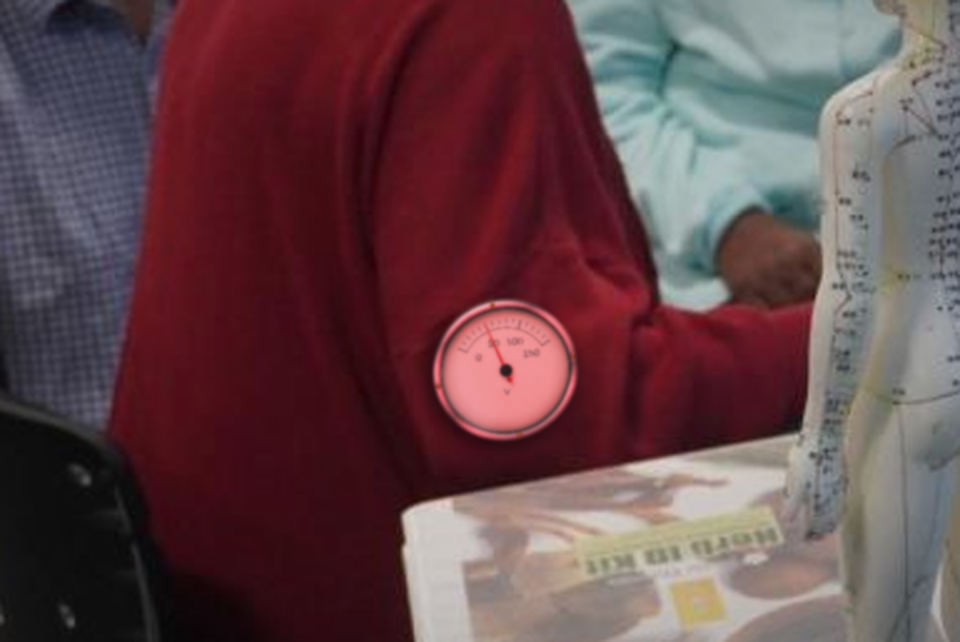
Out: 50; V
